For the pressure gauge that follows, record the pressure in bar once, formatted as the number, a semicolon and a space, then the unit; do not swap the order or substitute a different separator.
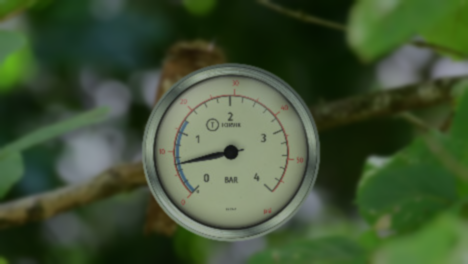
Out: 0.5; bar
